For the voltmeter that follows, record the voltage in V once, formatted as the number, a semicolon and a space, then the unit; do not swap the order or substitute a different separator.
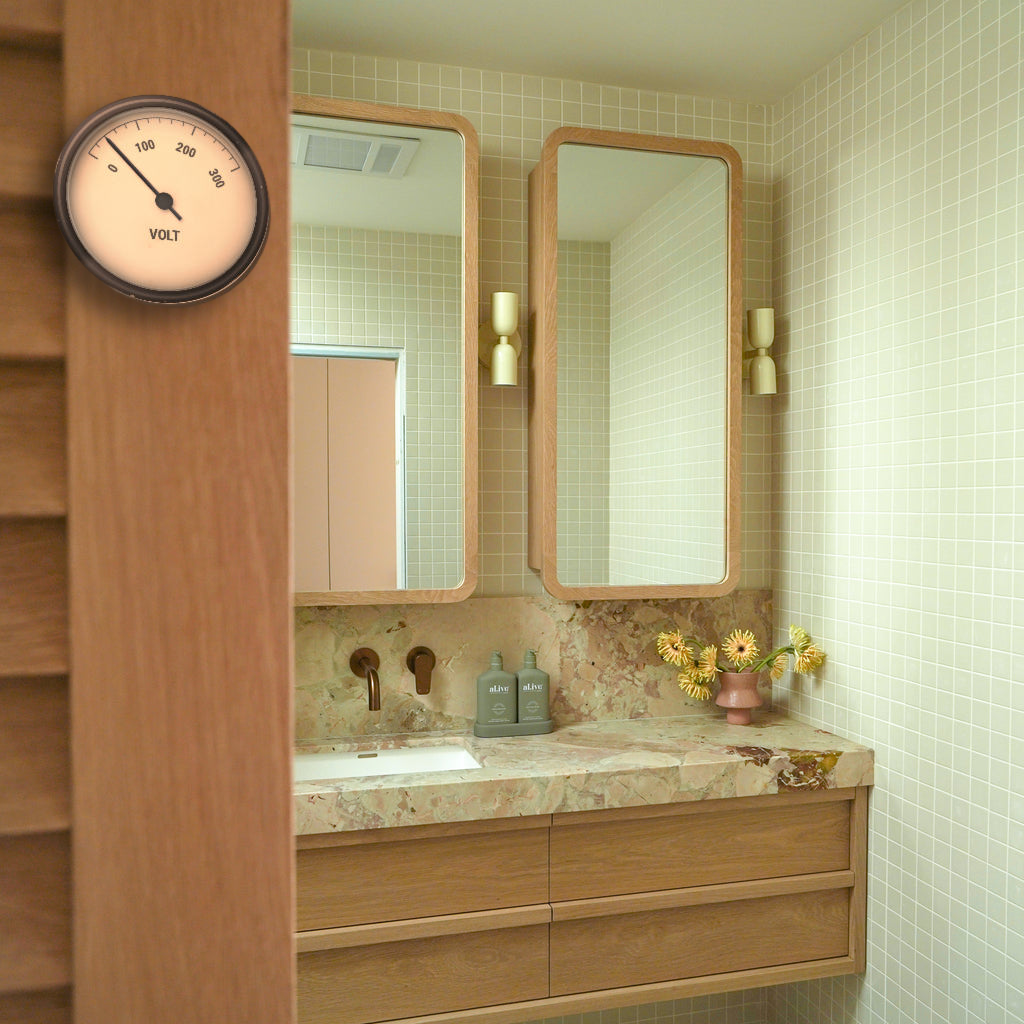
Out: 40; V
